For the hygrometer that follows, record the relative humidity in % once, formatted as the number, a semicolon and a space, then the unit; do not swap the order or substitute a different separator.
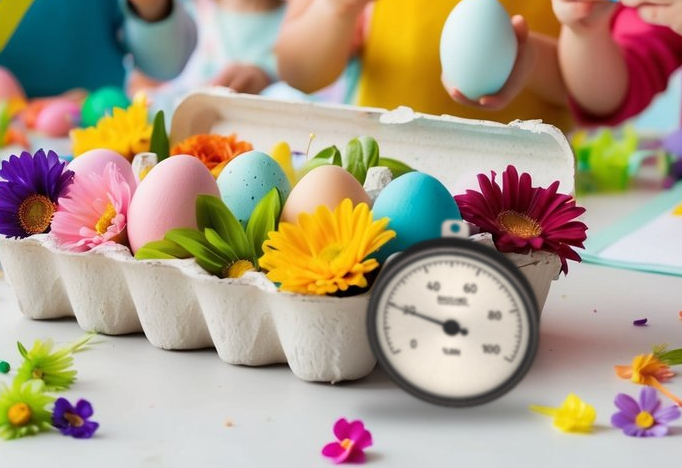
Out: 20; %
